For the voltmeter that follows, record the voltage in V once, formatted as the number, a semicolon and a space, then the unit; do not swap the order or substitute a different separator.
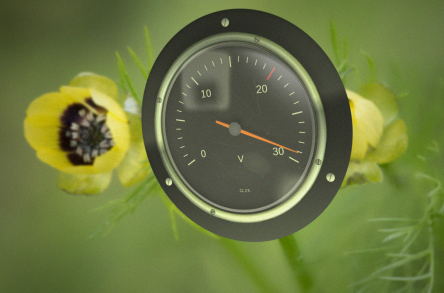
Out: 29; V
